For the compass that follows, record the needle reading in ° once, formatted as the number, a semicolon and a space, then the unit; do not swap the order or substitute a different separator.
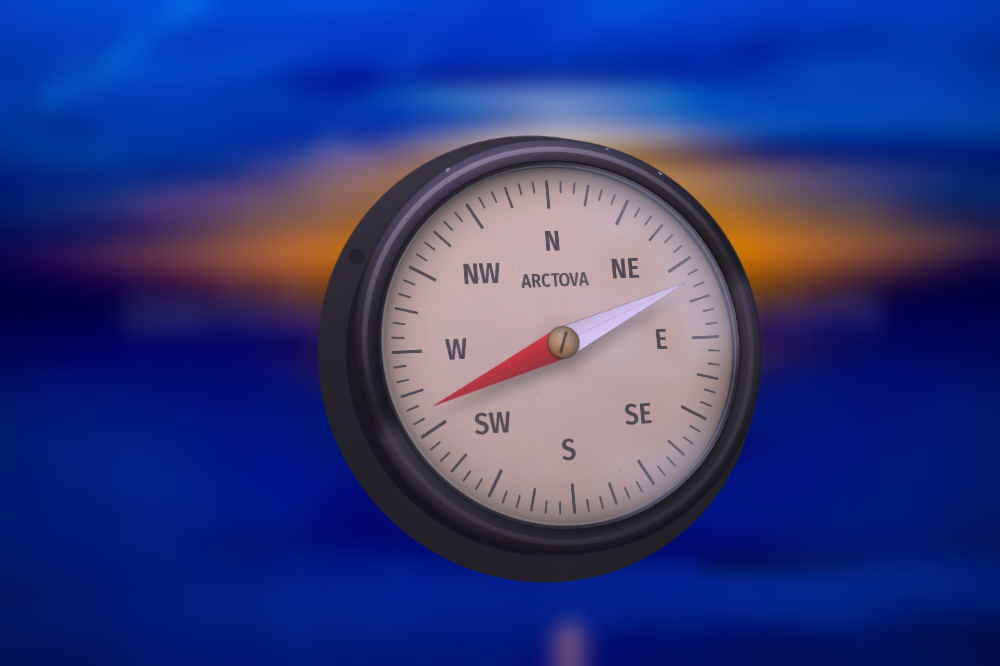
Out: 247.5; °
